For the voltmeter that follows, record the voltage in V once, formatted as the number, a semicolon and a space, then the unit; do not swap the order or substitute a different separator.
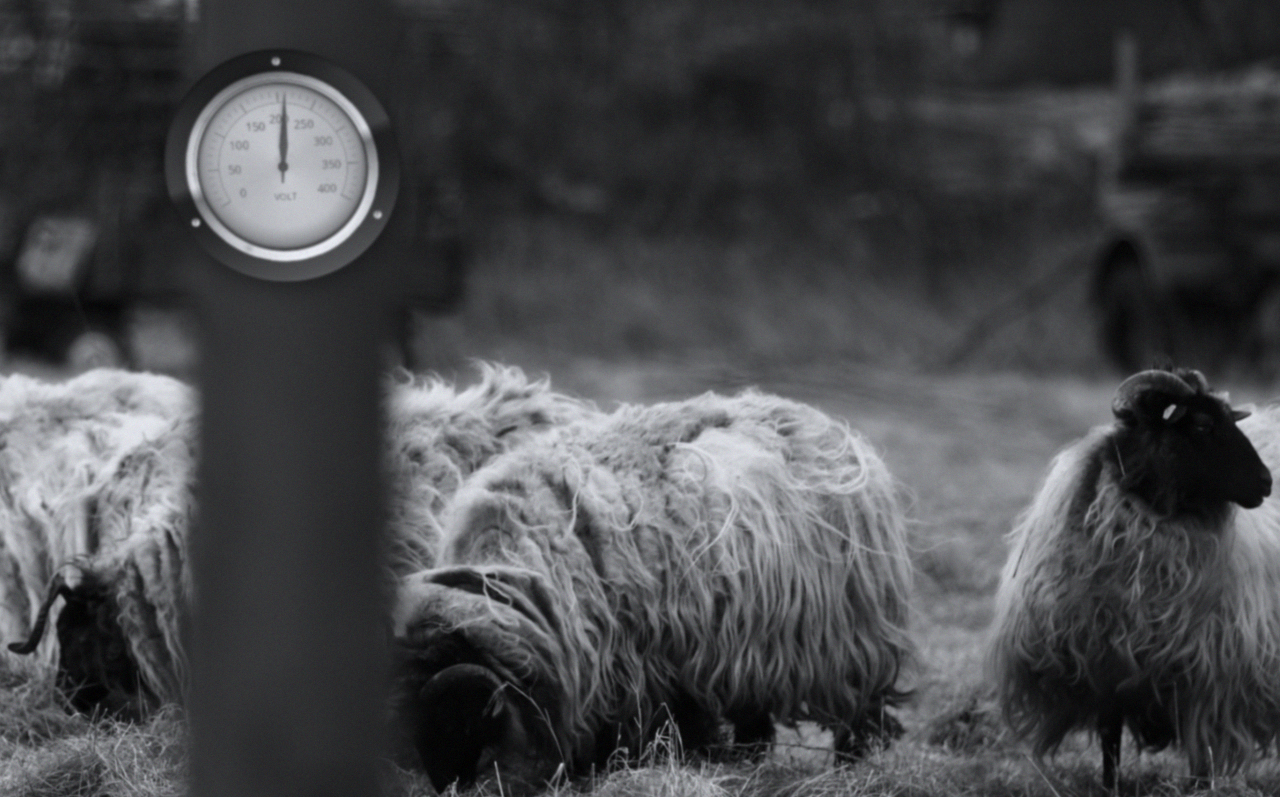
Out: 210; V
